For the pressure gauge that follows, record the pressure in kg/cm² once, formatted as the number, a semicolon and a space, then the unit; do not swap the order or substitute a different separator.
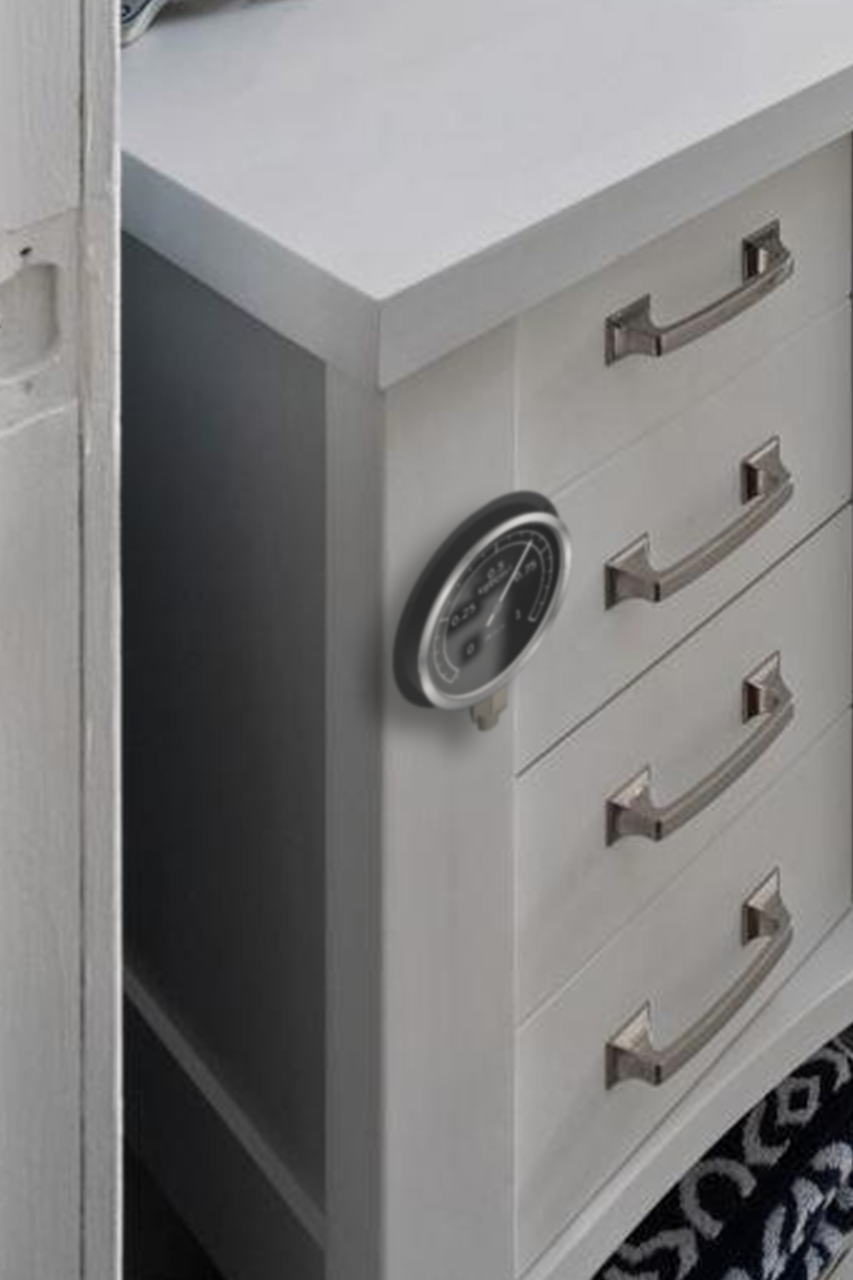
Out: 0.65; kg/cm²
